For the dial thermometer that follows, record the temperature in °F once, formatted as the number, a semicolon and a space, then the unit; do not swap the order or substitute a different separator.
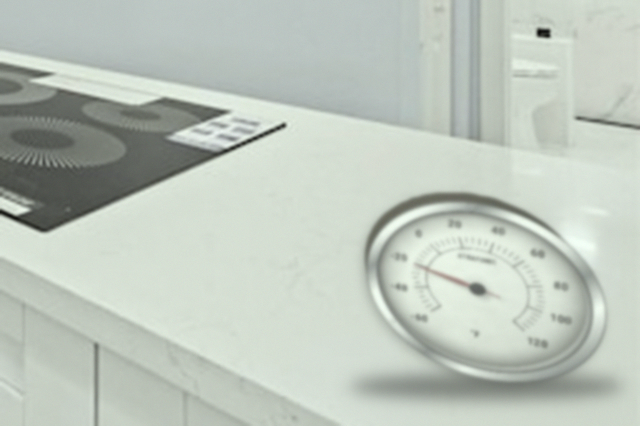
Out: -20; °F
